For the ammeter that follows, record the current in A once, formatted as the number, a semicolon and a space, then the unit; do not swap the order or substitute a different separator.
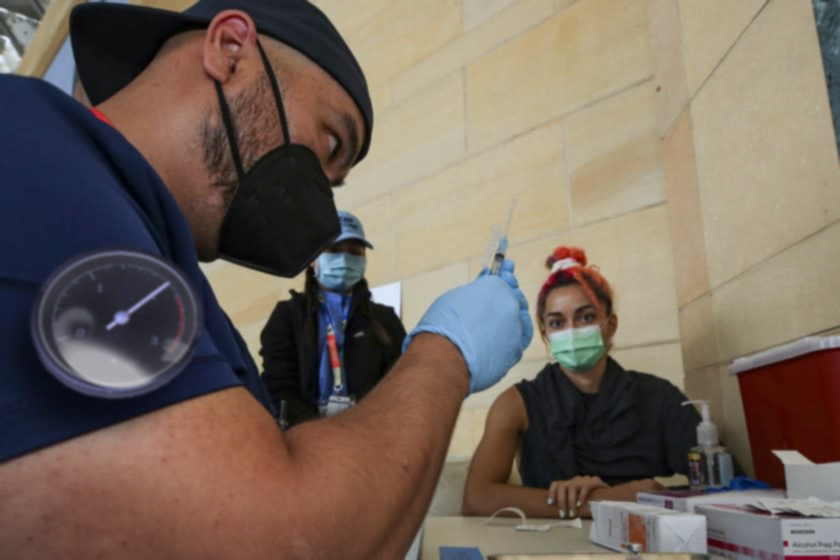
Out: 2; A
